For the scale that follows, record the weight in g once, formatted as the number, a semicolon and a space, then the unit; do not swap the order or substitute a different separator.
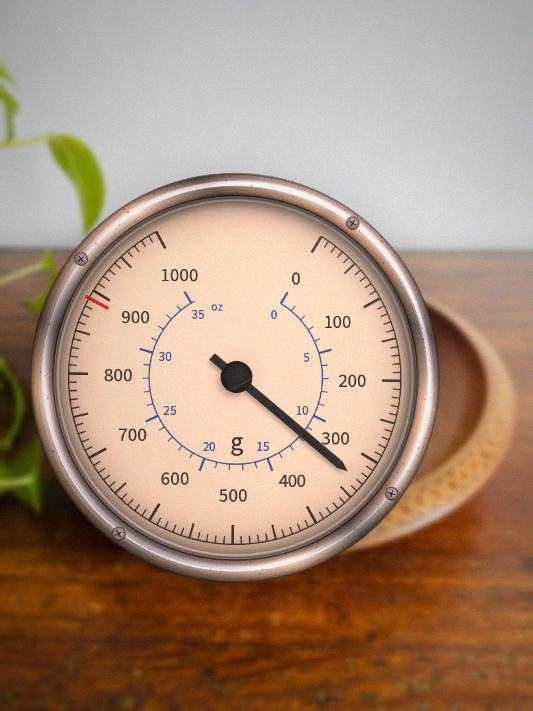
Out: 330; g
